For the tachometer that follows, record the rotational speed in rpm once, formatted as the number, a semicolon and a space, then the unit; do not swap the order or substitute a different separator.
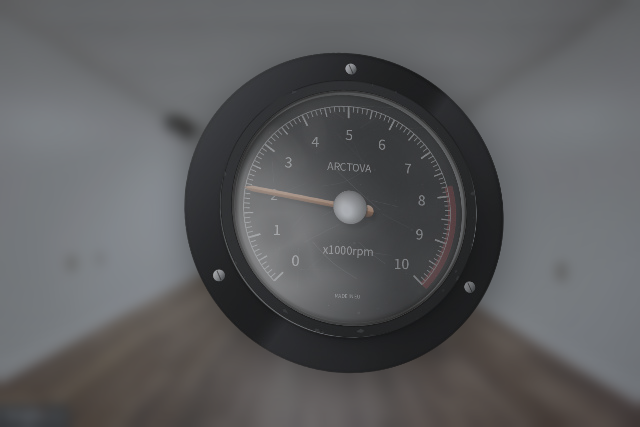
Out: 2000; rpm
